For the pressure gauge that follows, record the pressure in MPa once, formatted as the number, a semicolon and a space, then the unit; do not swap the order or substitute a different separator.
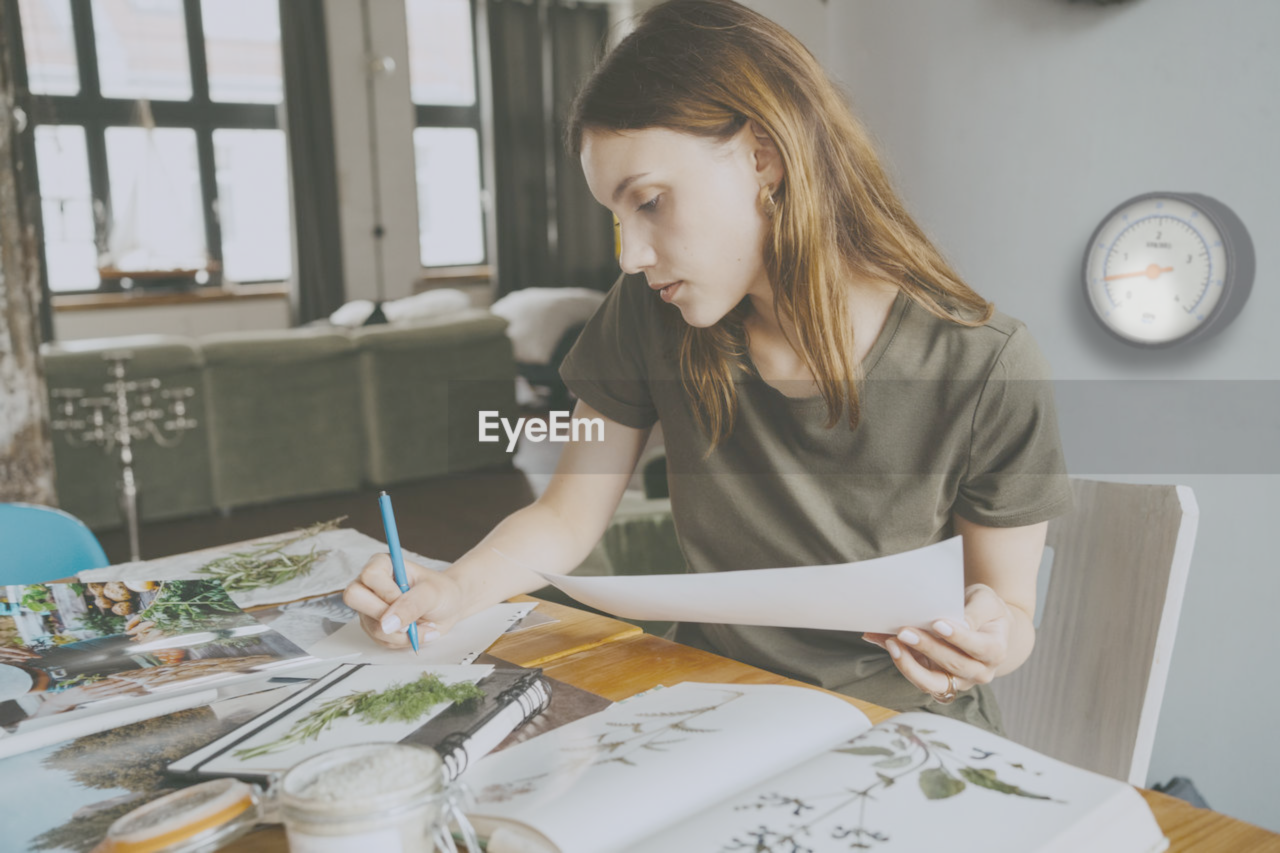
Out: 0.5; MPa
